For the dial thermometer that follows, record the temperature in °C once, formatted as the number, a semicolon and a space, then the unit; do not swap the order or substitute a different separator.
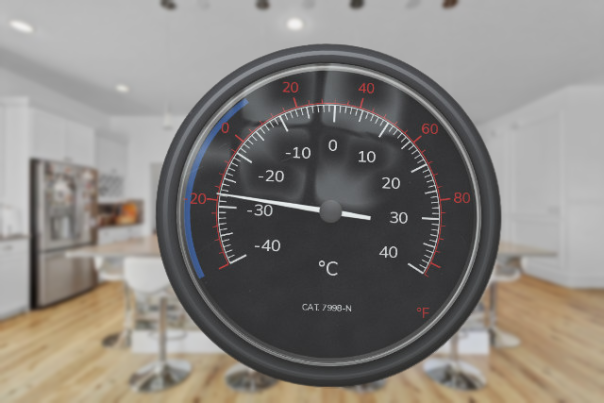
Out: -28; °C
